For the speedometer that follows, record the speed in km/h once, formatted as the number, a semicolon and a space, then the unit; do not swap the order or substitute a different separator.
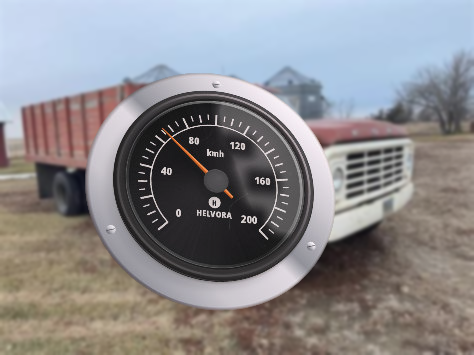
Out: 65; km/h
